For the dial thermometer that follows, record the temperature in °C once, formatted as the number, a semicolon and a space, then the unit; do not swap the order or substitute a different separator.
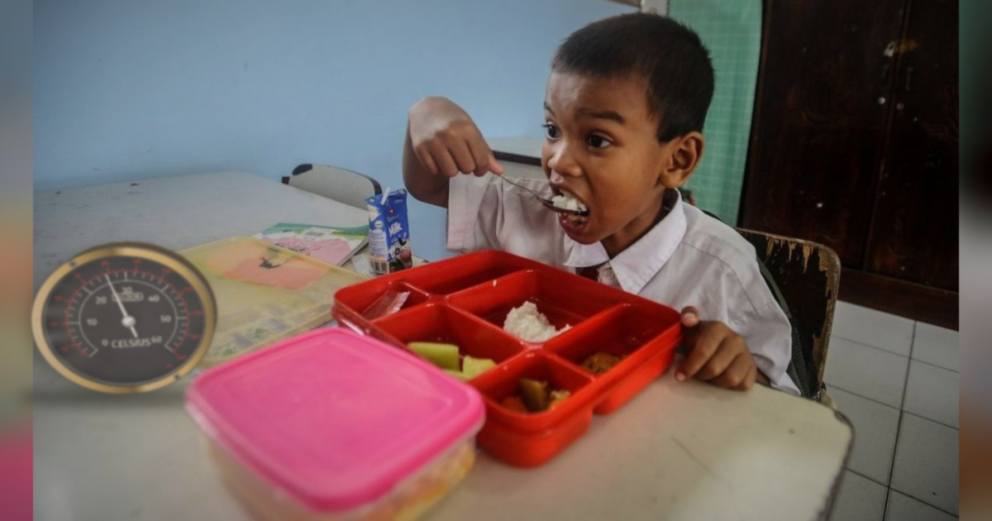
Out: 26; °C
